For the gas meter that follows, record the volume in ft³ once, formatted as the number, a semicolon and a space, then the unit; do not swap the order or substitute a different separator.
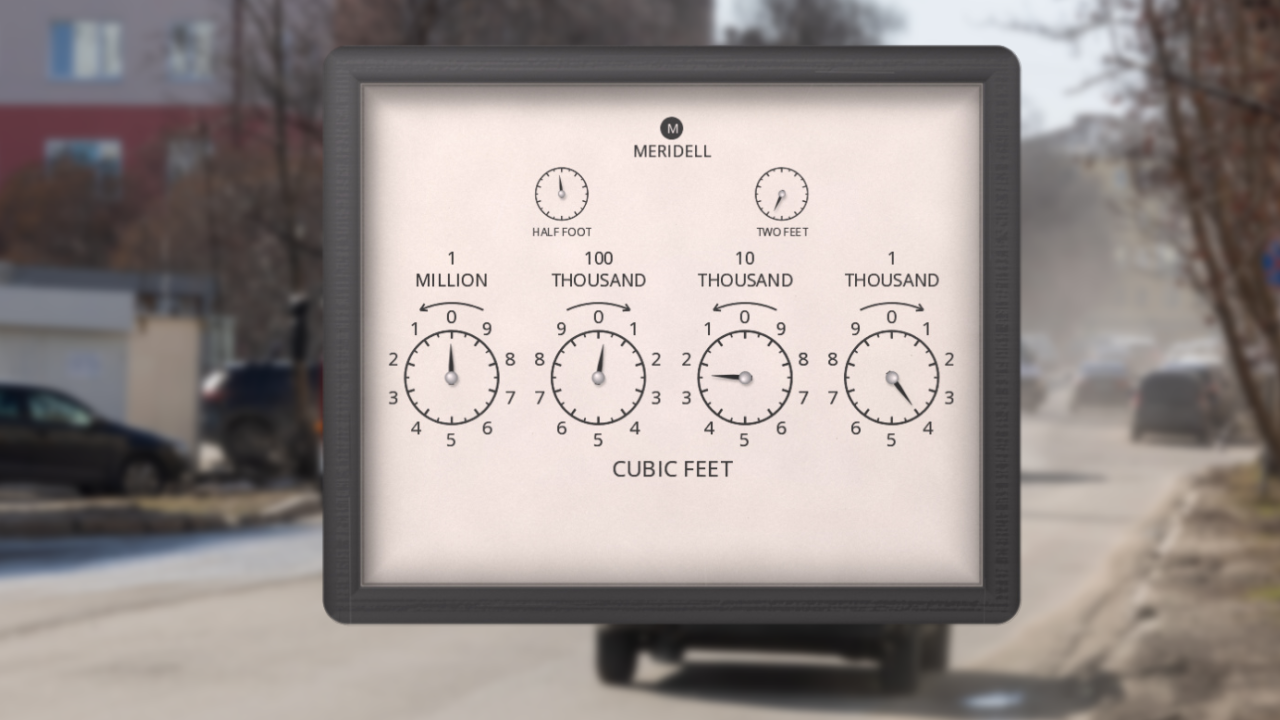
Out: 2400; ft³
